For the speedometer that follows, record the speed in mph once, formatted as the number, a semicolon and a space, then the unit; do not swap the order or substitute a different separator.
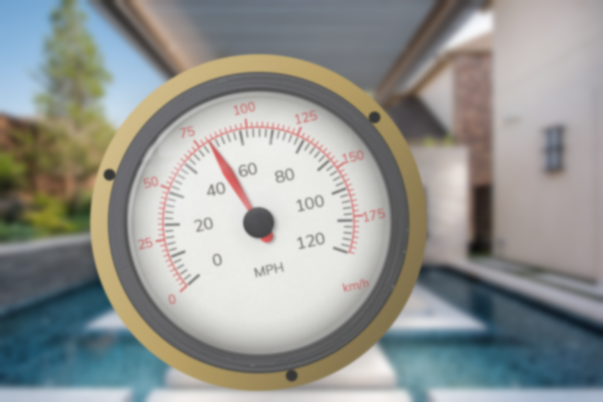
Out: 50; mph
